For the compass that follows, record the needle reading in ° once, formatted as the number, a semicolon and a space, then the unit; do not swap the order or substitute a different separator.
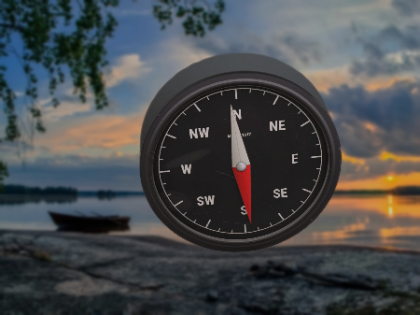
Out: 175; °
